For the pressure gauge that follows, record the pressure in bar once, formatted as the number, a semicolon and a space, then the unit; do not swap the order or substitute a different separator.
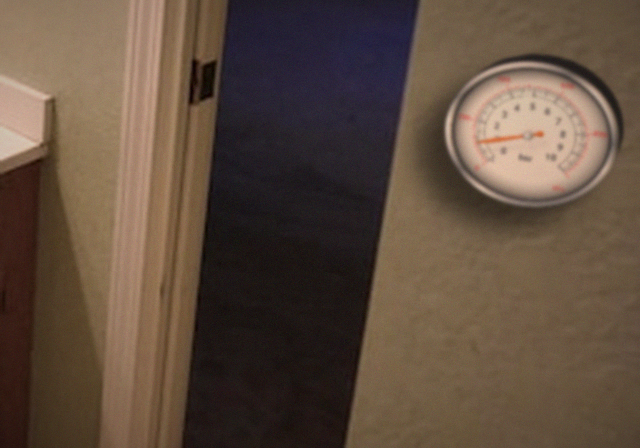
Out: 1; bar
